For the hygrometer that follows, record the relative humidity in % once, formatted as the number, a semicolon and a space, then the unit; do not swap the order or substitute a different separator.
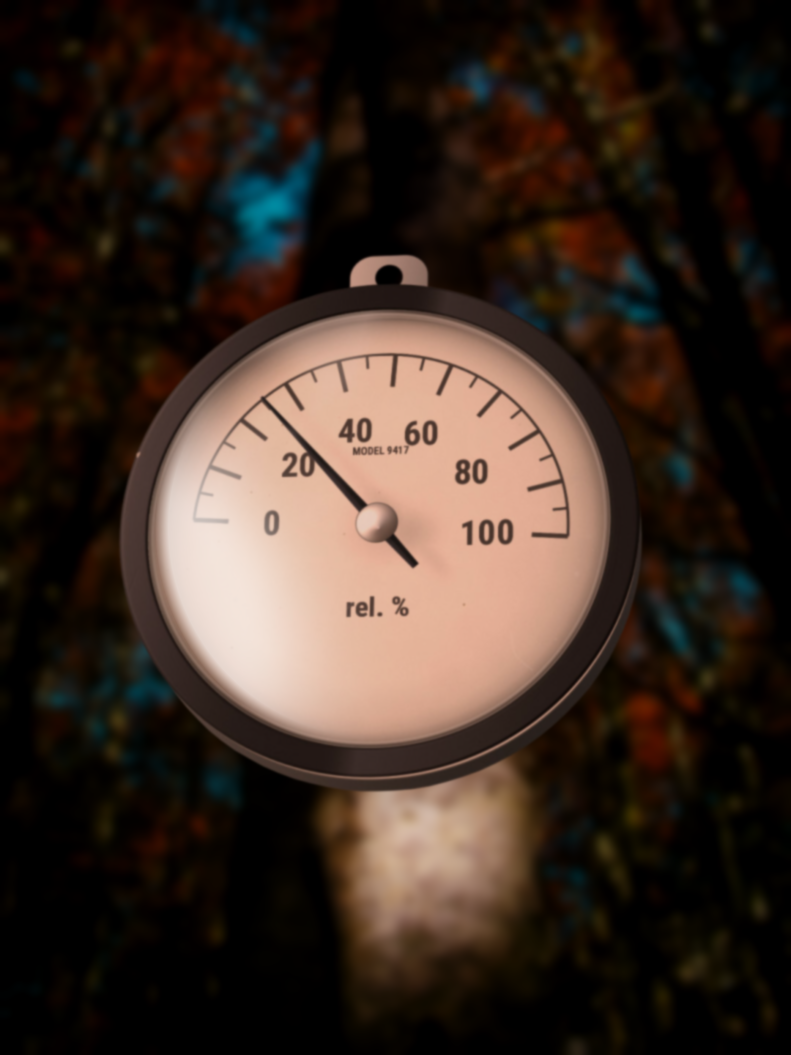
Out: 25; %
